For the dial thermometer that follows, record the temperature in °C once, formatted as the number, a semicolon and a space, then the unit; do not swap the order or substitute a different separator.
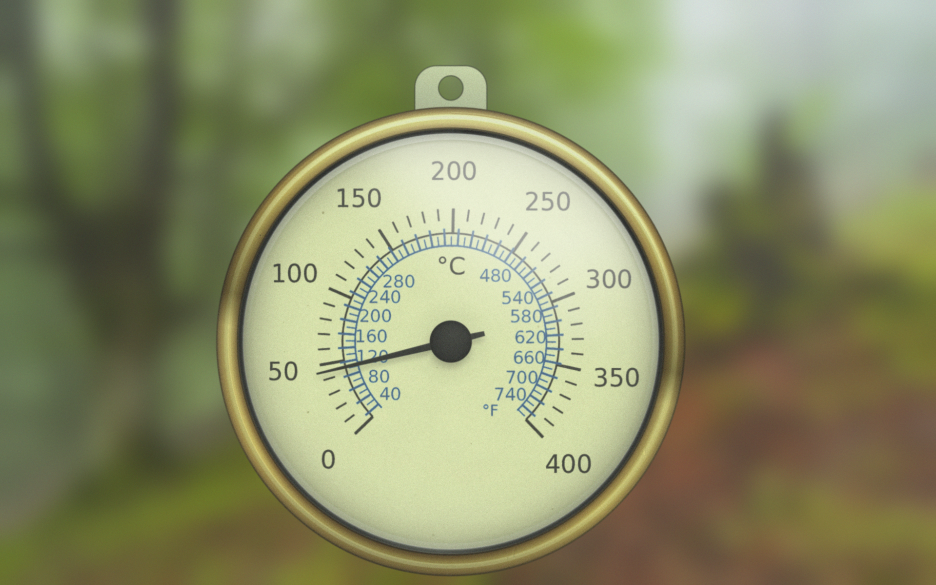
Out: 45; °C
